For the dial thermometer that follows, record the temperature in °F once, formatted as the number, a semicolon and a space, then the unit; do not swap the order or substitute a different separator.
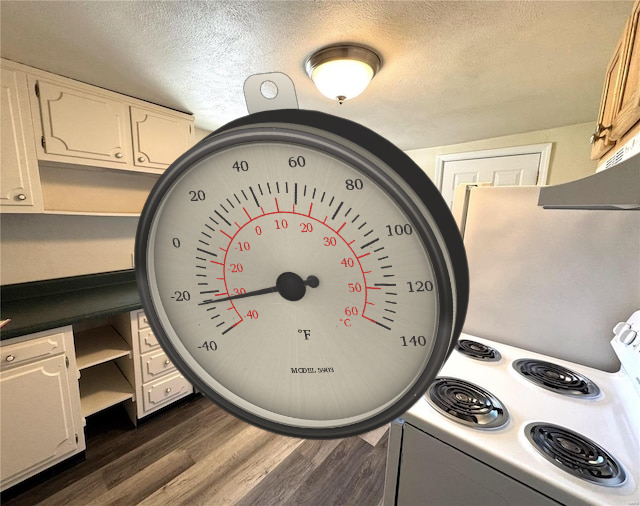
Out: -24; °F
